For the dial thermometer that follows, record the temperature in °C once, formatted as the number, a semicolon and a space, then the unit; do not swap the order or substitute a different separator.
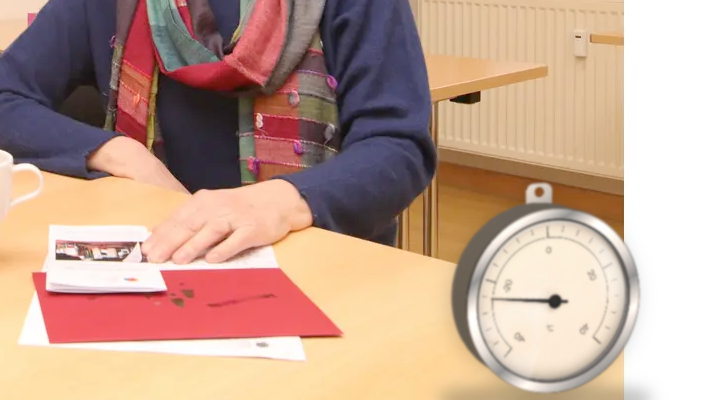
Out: -24; °C
